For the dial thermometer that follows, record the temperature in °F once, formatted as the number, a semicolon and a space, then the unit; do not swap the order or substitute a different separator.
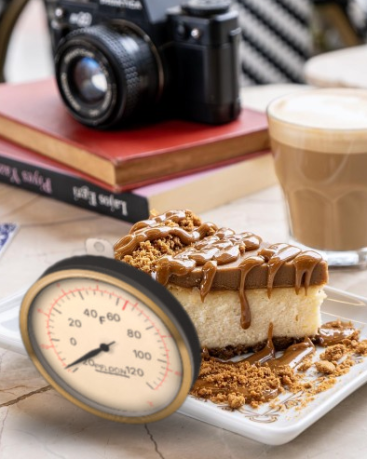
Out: -16; °F
